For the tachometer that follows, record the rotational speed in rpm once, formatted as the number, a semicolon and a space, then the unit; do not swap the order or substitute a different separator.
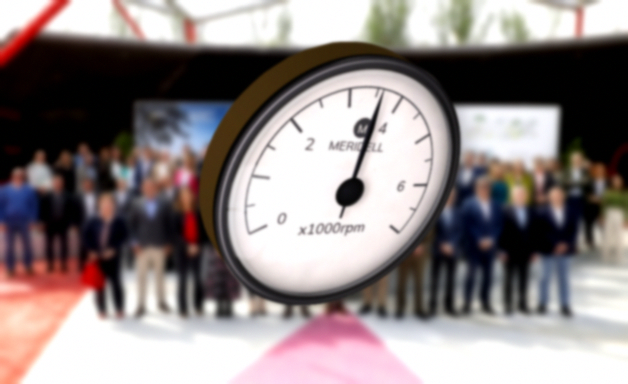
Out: 3500; rpm
